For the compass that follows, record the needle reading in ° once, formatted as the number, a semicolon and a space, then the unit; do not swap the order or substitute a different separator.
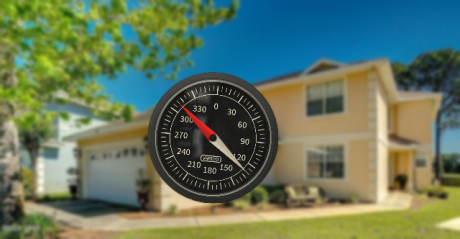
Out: 310; °
